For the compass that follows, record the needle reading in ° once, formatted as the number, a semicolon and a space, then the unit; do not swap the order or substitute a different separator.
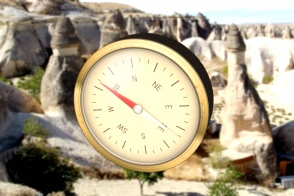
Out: 310; °
